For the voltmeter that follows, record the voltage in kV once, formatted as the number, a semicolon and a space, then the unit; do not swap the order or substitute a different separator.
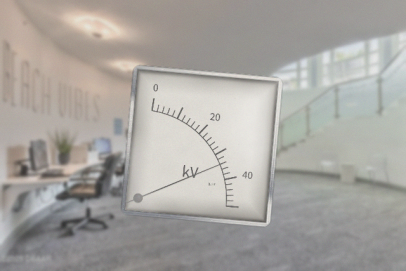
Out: 34; kV
